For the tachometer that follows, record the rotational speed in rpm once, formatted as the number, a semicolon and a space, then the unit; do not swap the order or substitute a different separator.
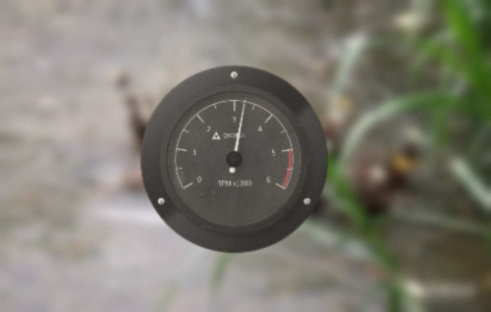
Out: 3250; rpm
